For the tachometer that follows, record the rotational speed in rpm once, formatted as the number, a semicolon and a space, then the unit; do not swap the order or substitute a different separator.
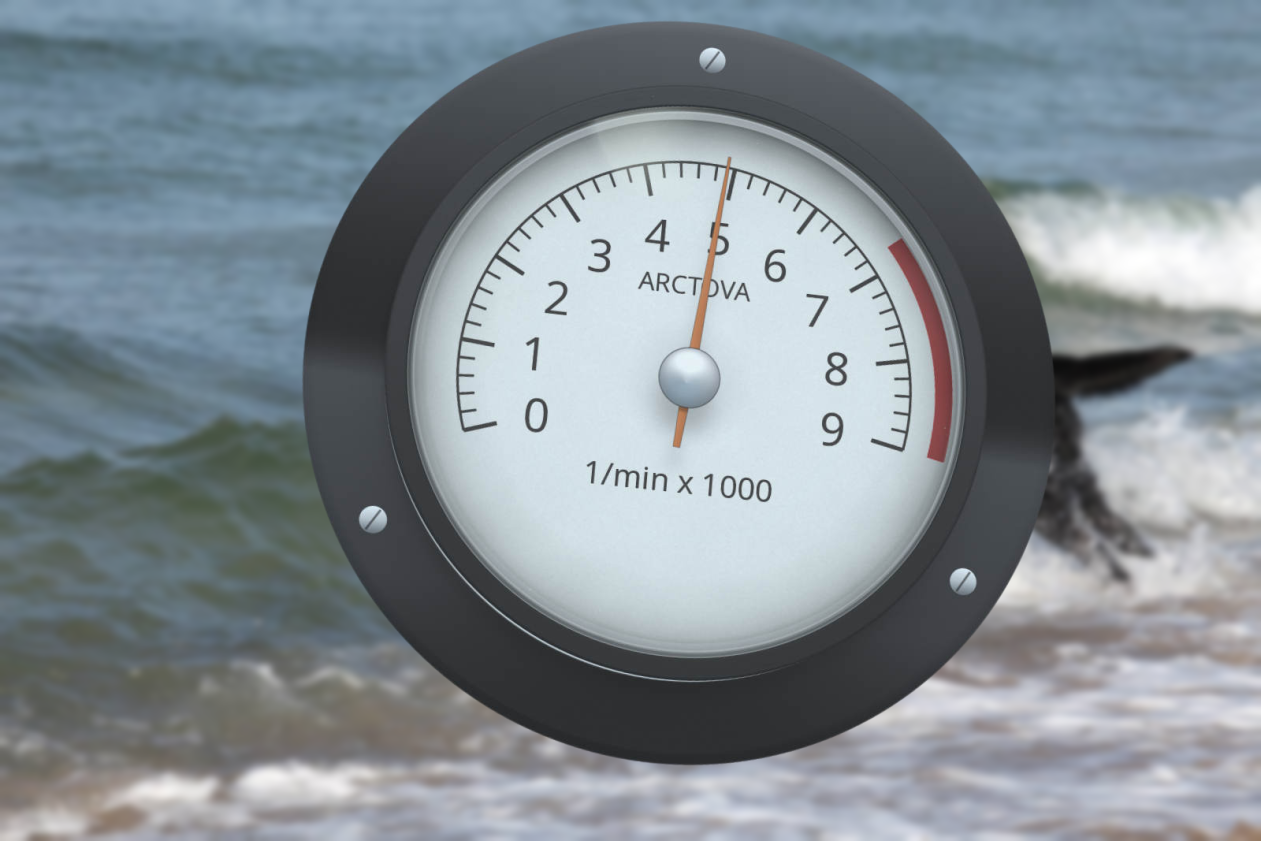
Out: 4900; rpm
